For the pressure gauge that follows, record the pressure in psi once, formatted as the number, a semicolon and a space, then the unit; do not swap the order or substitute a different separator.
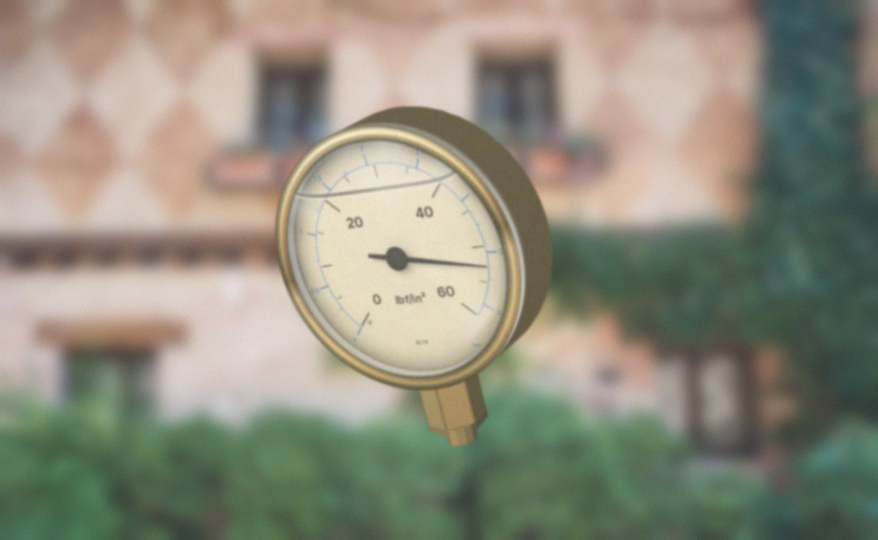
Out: 52.5; psi
